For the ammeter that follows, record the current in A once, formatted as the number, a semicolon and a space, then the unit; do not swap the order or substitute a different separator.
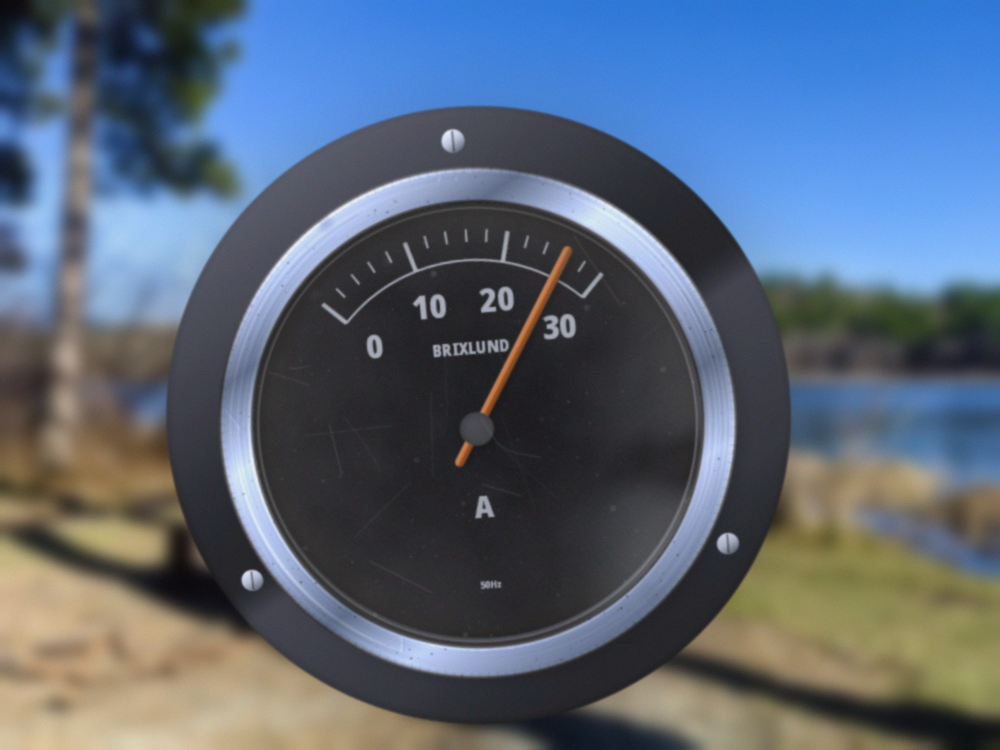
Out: 26; A
